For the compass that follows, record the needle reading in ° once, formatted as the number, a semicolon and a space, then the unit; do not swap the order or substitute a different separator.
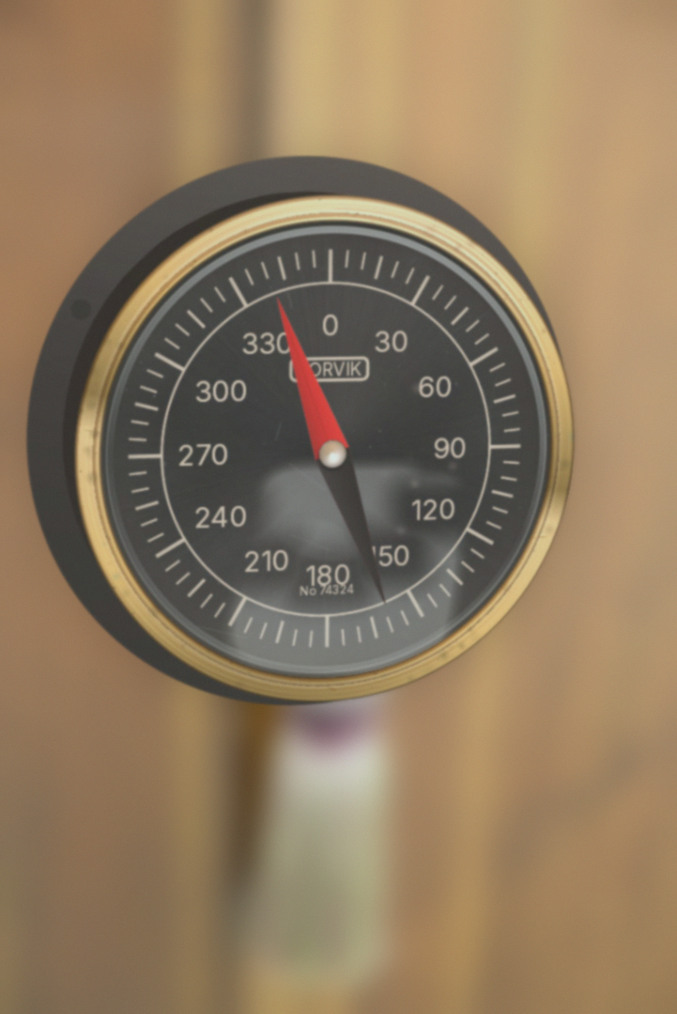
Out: 340; °
